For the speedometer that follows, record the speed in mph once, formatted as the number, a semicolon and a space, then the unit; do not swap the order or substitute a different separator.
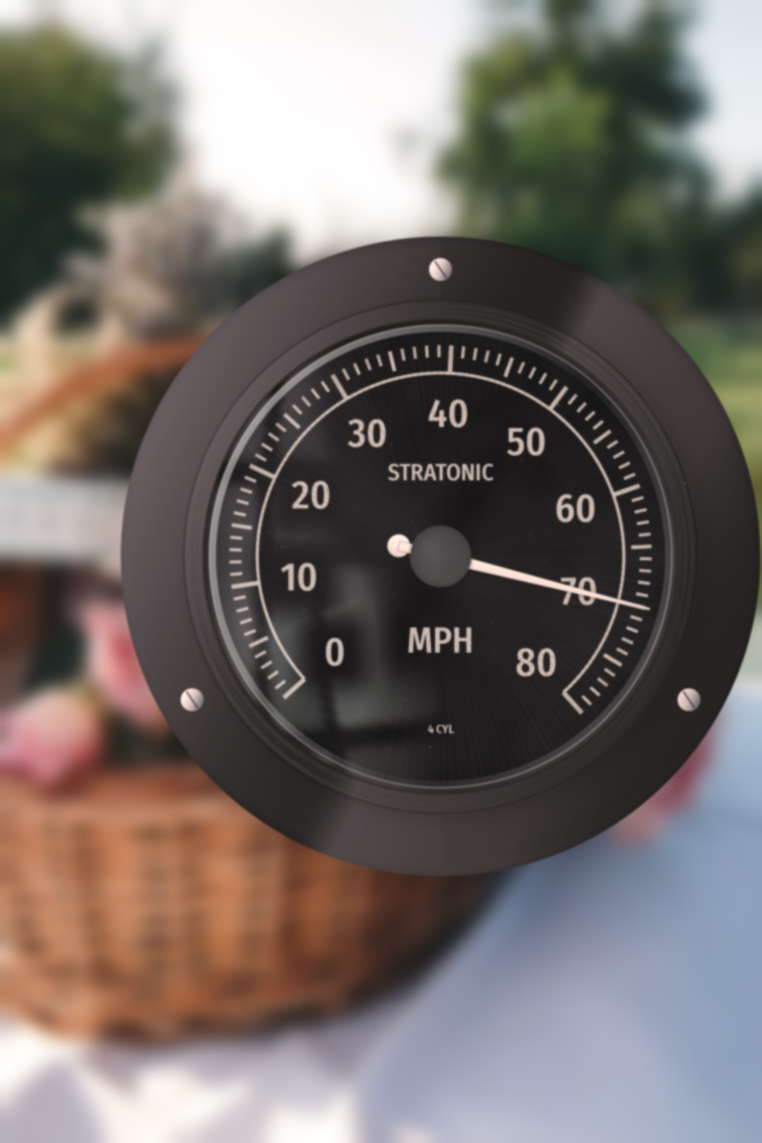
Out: 70; mph
